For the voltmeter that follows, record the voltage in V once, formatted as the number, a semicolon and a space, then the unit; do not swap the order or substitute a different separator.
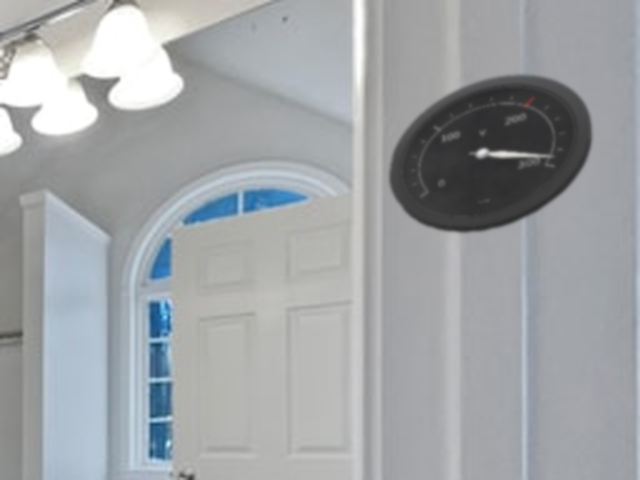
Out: 290; V
